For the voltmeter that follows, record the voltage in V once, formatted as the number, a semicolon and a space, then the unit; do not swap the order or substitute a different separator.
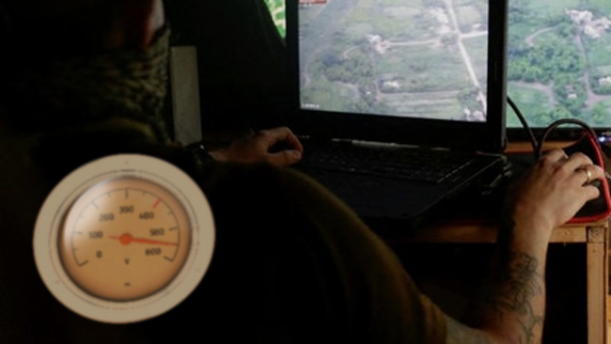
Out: 550; V
